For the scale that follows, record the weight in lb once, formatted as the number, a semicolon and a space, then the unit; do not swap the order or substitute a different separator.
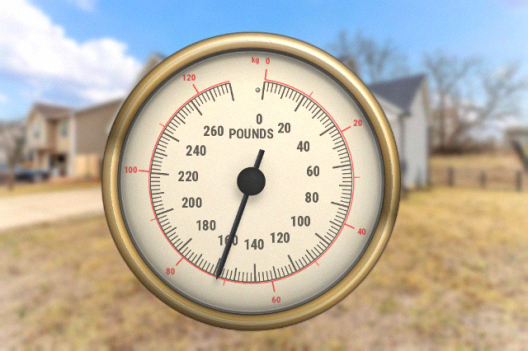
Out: 158; lb
